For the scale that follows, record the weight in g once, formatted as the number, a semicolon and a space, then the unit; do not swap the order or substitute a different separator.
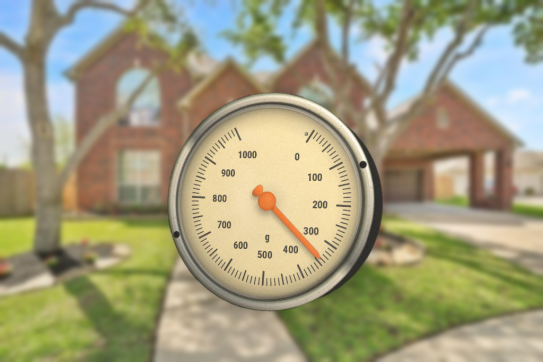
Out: 340; g
